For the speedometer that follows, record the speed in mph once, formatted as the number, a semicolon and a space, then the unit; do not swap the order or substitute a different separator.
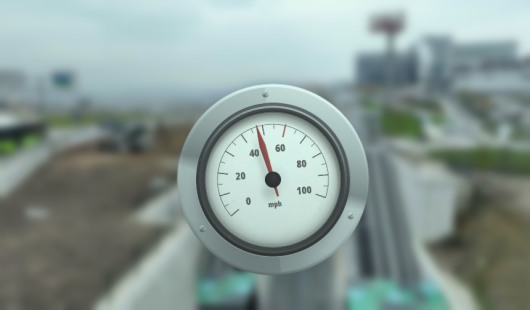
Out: 47.5; mph
